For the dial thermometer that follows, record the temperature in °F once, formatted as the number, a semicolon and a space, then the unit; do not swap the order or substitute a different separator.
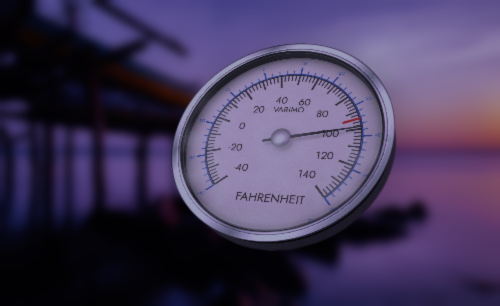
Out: 100; °F
